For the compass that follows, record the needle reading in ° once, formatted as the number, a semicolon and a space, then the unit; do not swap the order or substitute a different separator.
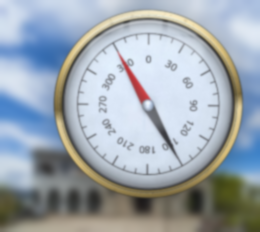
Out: 330; °
